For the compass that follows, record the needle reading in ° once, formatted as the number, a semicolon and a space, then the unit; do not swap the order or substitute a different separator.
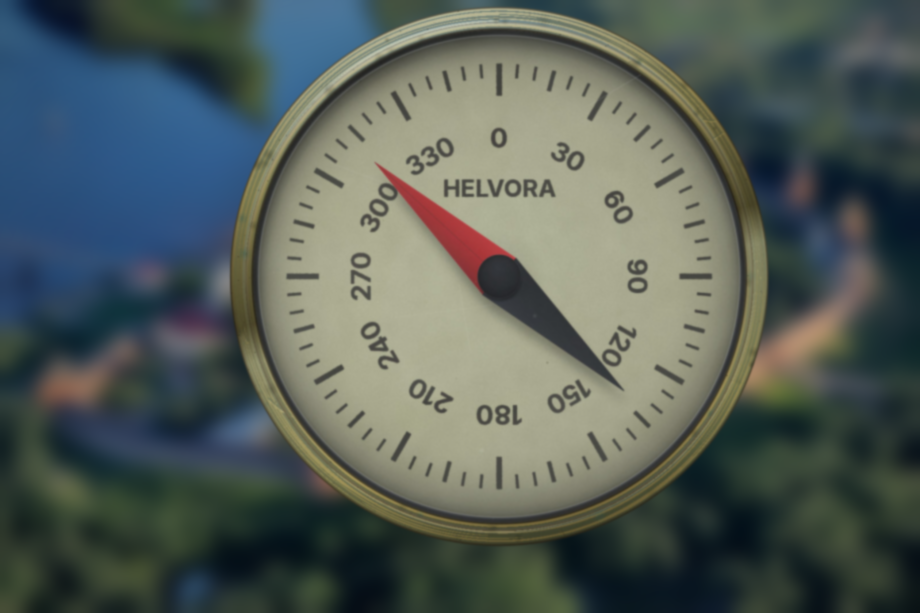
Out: 312.5; °
